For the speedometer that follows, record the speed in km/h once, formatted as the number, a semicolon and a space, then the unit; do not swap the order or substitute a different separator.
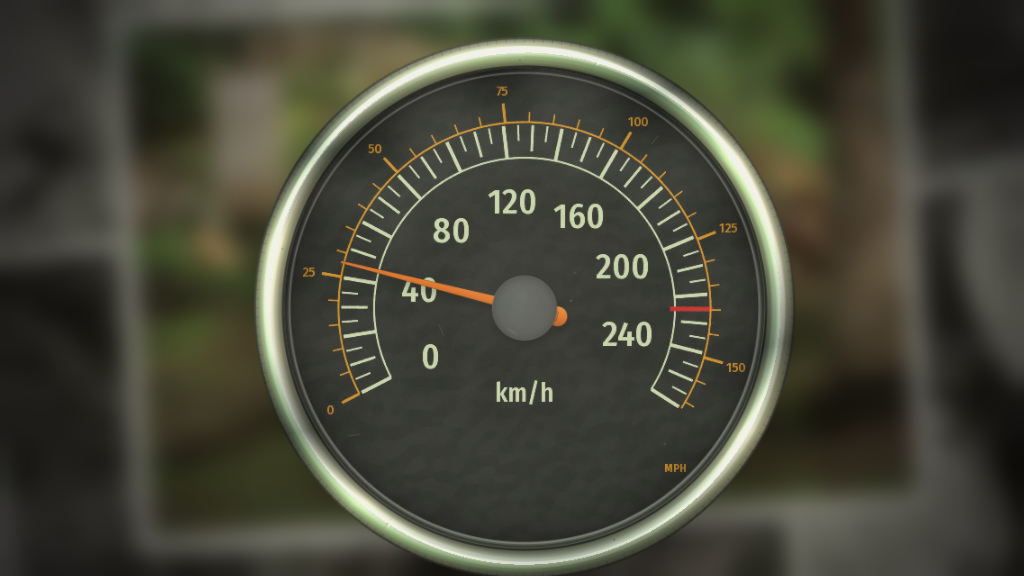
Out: 45; km/h
